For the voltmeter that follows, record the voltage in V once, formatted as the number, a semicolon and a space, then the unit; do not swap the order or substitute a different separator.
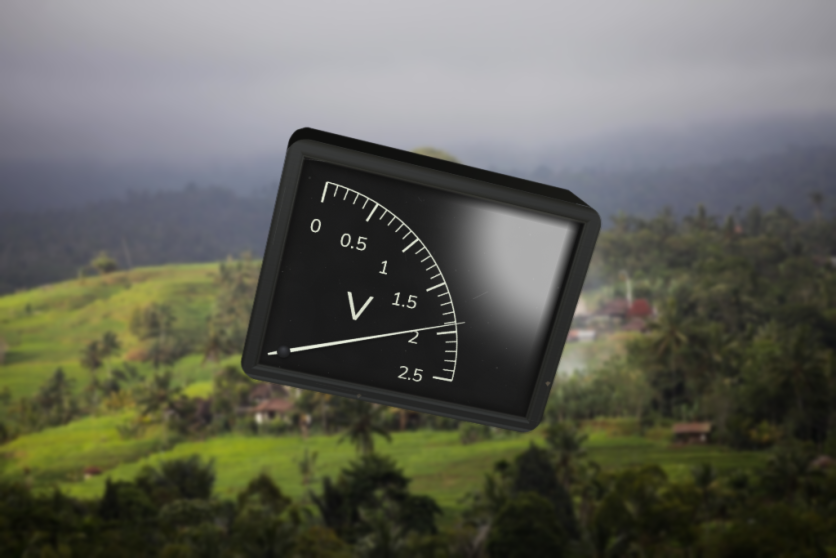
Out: 1.9; V
